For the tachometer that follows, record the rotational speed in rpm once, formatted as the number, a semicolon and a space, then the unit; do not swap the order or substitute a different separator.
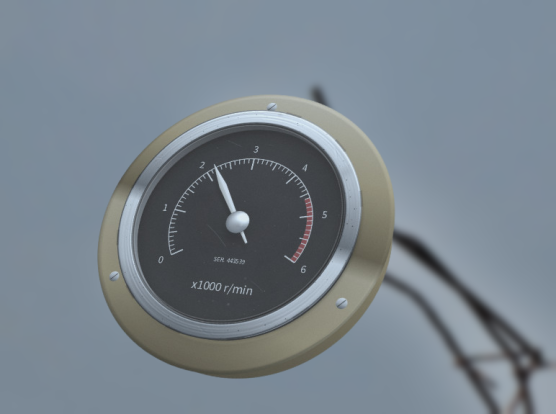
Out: 2200; rpm
